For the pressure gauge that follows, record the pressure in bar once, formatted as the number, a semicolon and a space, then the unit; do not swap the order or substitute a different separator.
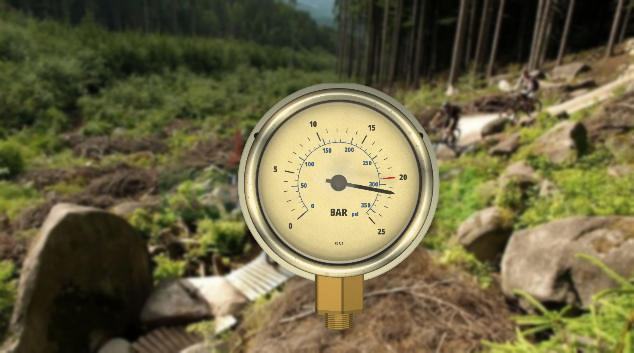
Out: 21.5; bar
